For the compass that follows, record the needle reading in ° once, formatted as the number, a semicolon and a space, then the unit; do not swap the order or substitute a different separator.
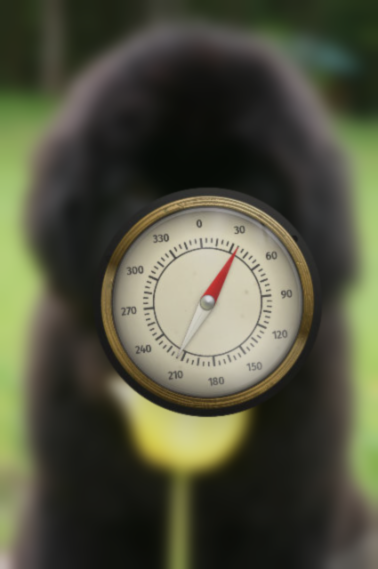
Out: 35; °
